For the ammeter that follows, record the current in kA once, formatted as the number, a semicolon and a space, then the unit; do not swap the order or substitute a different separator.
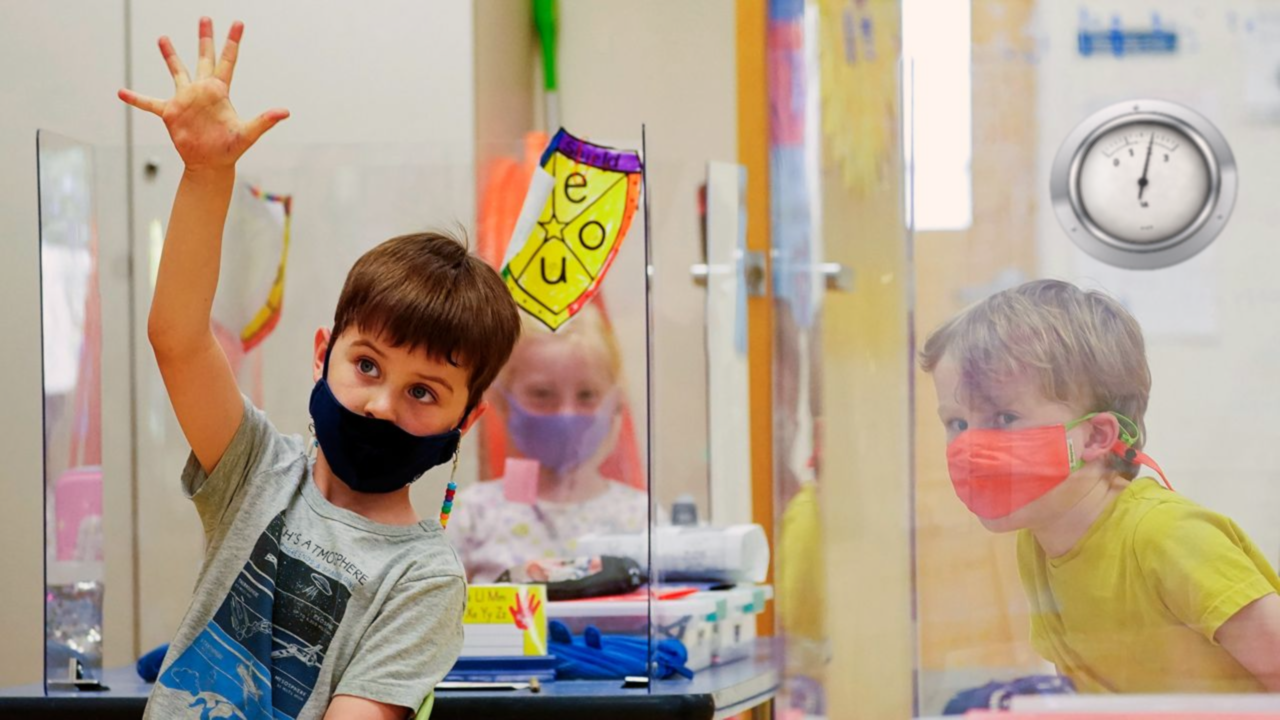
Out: 2; kA
